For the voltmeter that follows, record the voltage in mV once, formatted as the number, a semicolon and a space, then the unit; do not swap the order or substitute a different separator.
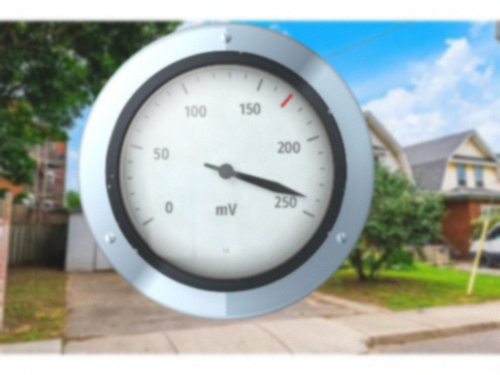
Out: 240; mV
